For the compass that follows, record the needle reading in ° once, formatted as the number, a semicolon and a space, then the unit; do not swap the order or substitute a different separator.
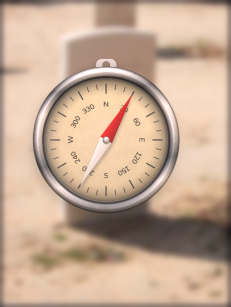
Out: 30; °
